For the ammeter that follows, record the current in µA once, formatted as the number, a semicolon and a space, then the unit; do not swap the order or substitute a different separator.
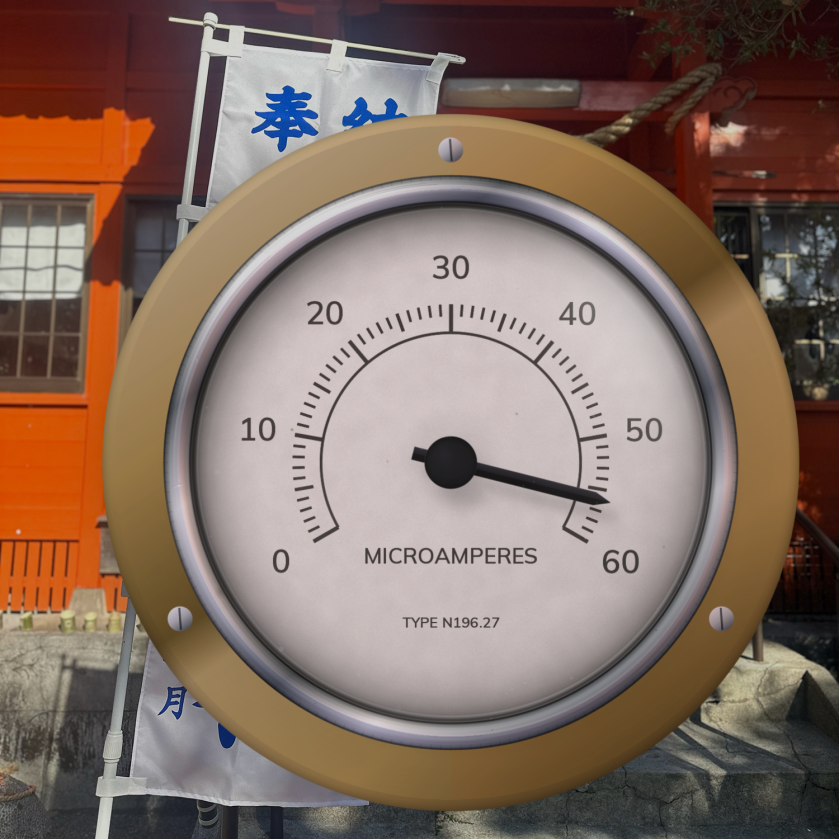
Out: 56; µA
